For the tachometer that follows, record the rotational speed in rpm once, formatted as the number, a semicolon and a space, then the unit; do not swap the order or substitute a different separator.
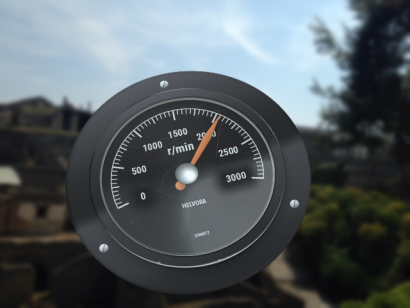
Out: 2050; rpm
